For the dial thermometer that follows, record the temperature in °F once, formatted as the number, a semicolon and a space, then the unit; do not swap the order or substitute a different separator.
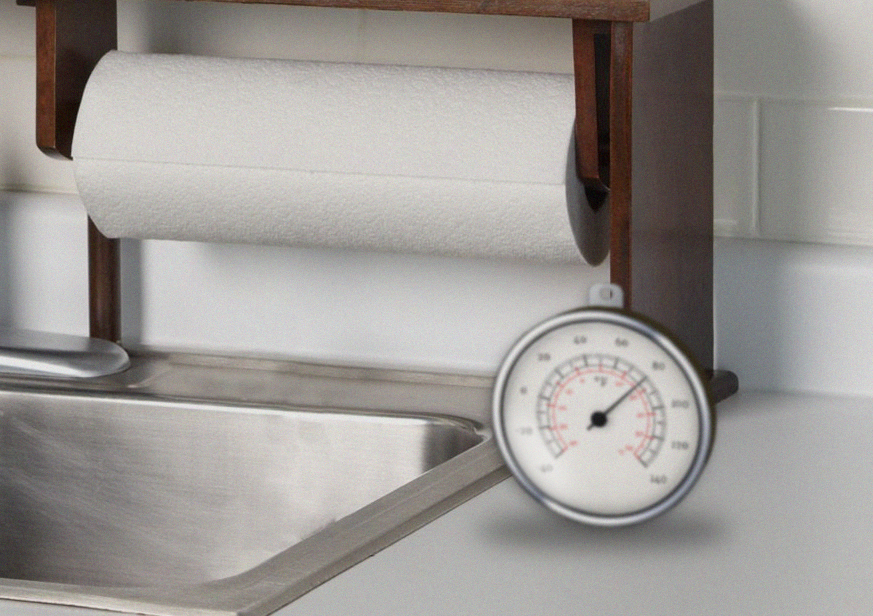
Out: 80; °F
